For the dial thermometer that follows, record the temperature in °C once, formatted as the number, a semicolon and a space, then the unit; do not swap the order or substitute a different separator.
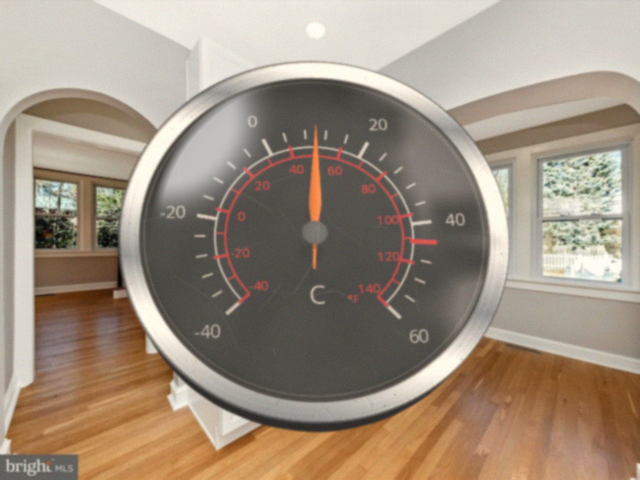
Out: 10; °C
